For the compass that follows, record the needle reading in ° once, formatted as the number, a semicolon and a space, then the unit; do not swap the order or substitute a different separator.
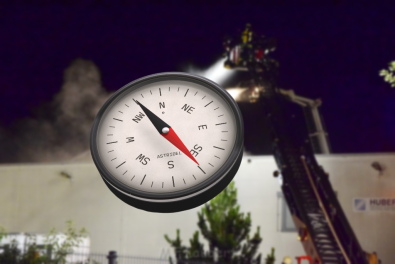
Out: 150; °
